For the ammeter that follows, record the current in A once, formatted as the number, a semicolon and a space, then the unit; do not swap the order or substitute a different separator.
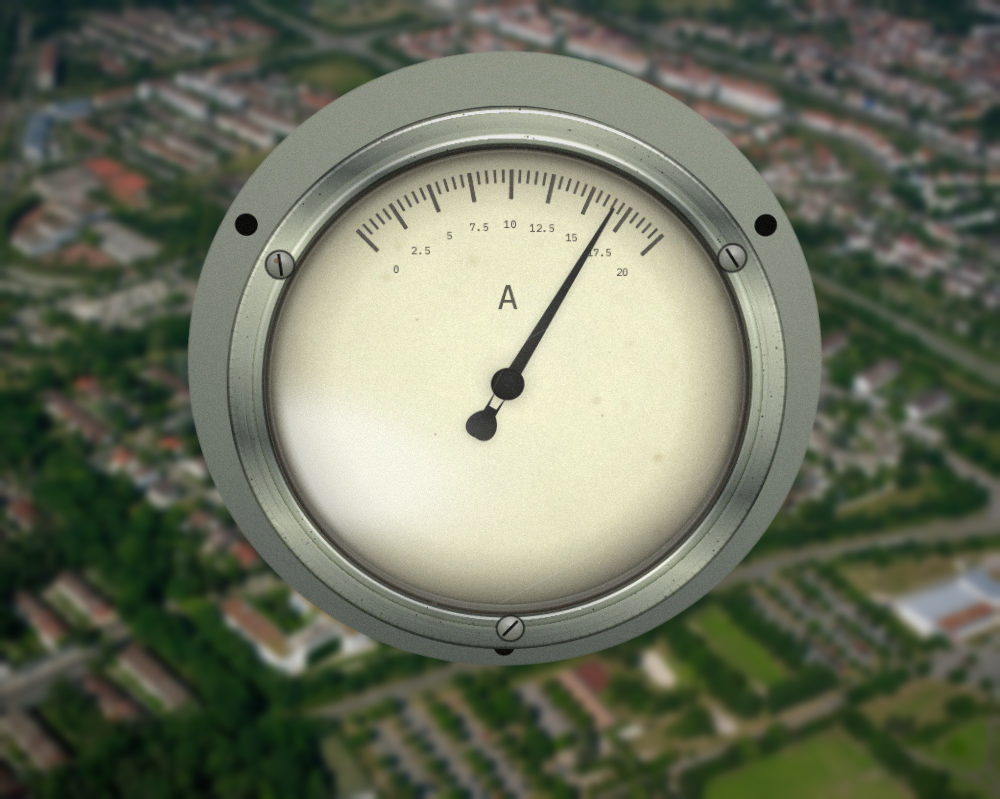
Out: 16.5; A
